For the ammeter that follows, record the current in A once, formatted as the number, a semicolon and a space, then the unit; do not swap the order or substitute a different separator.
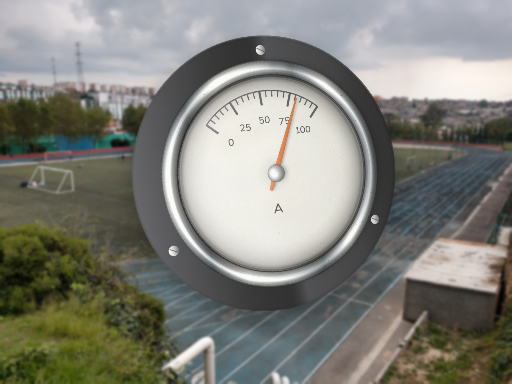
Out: 80; A
